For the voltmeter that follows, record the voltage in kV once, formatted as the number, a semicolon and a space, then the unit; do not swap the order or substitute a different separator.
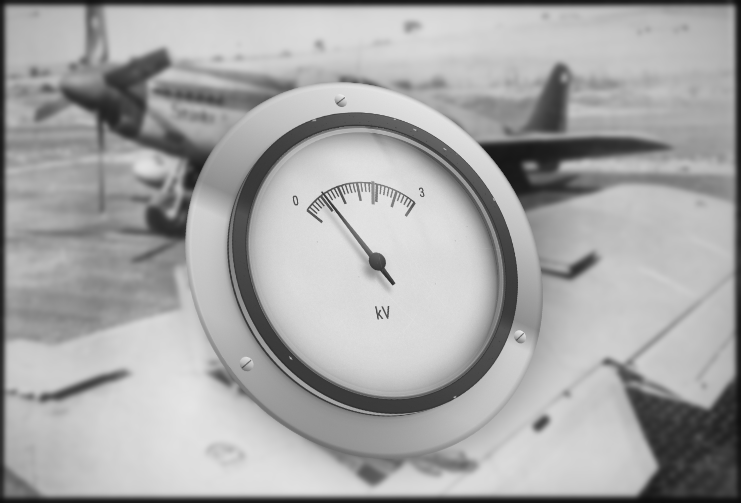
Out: 0.5; kV
